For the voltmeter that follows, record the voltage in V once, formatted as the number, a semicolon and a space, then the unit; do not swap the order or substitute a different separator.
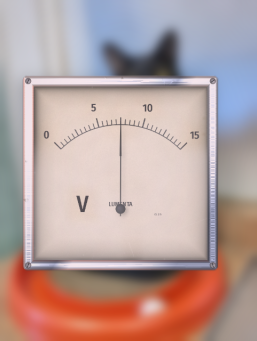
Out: 7.5; V
